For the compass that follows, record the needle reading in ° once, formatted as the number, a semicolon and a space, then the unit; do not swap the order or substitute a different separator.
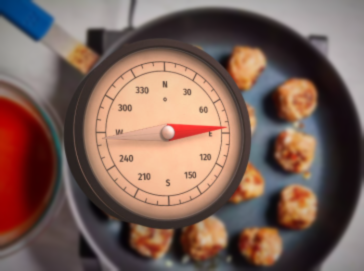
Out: 85; °
